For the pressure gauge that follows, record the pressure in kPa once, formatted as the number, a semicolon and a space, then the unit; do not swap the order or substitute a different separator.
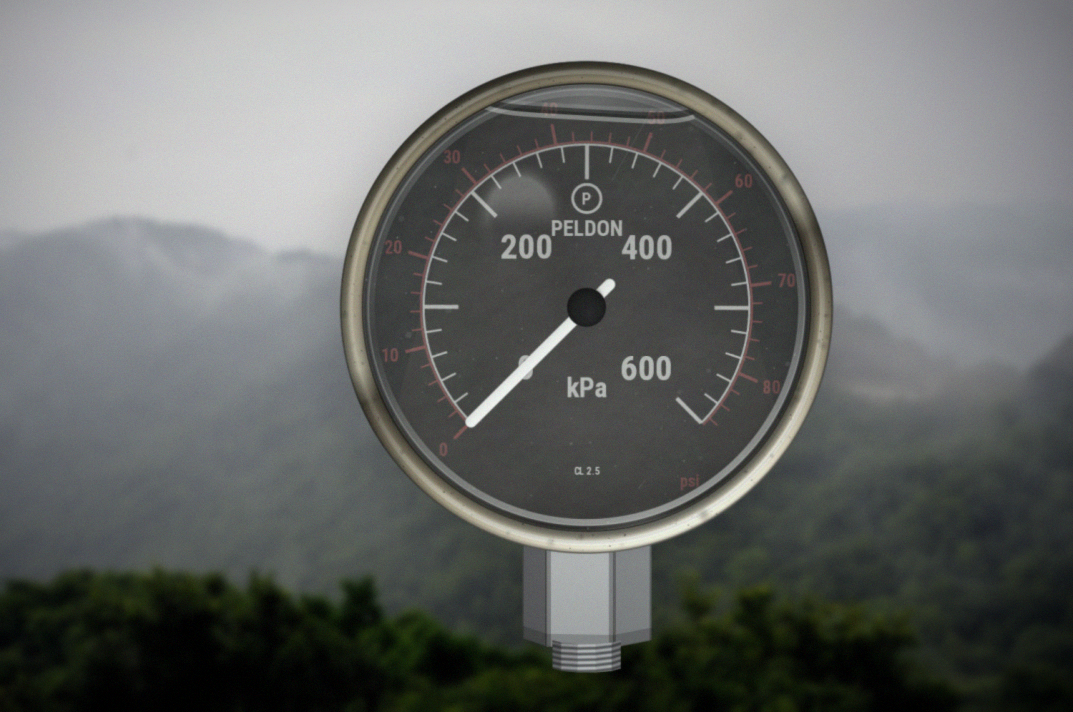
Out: 0; kPa
